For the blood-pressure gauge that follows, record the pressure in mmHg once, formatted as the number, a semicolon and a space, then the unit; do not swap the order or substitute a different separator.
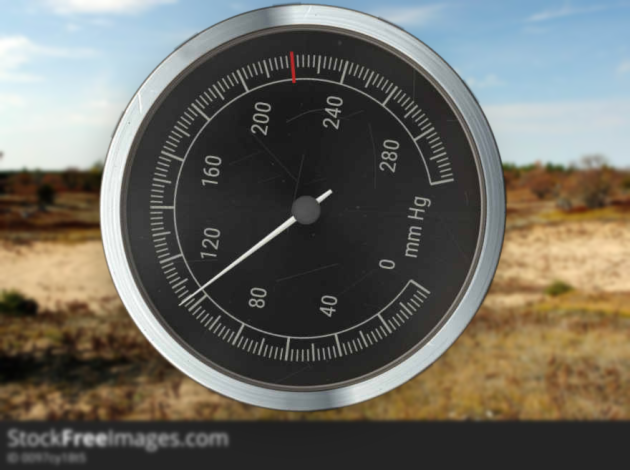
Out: 104; mmHg
